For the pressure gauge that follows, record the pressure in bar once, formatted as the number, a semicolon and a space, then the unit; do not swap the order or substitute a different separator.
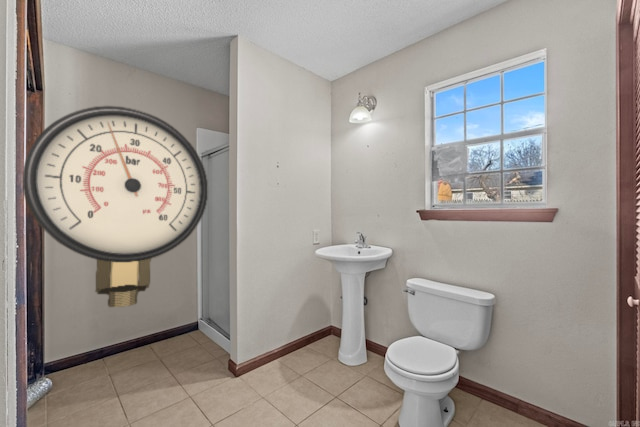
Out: 25; bar
